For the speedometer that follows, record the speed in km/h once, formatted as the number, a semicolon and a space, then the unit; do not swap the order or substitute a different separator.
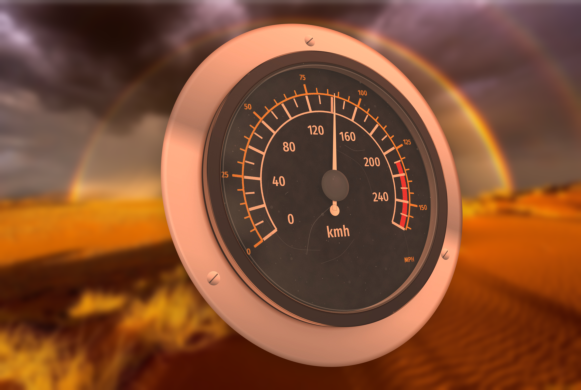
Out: 140; km/h
